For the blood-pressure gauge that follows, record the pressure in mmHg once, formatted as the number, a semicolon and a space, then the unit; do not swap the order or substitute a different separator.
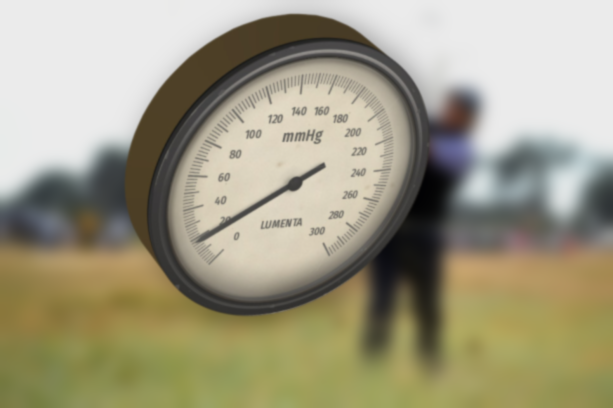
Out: 20; mmHg
